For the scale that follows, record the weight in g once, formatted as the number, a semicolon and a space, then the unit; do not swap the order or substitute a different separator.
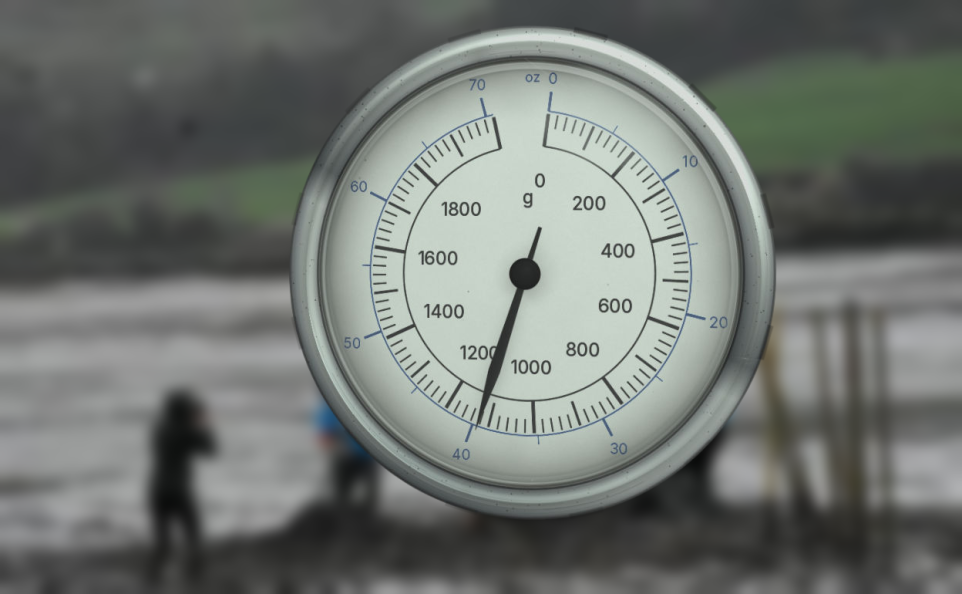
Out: 1120; g
